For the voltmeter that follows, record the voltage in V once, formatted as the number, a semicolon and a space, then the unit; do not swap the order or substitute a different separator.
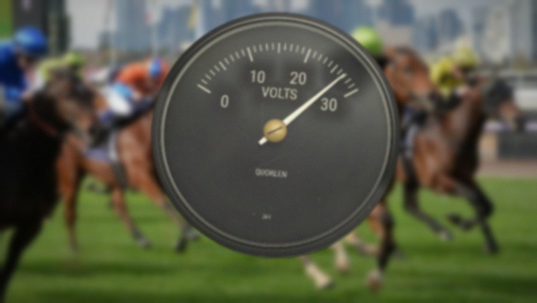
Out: 27; V
